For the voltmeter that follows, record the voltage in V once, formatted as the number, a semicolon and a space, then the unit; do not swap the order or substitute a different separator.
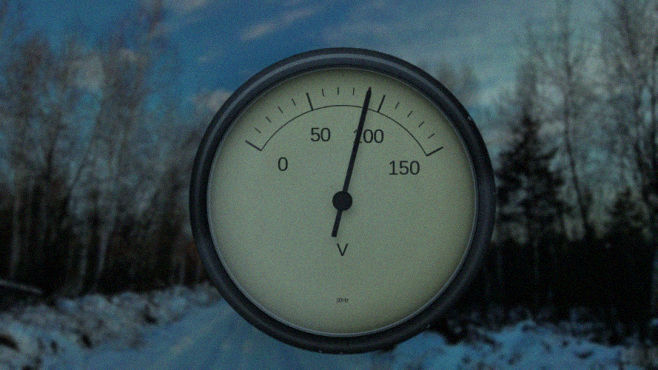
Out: 90; V
